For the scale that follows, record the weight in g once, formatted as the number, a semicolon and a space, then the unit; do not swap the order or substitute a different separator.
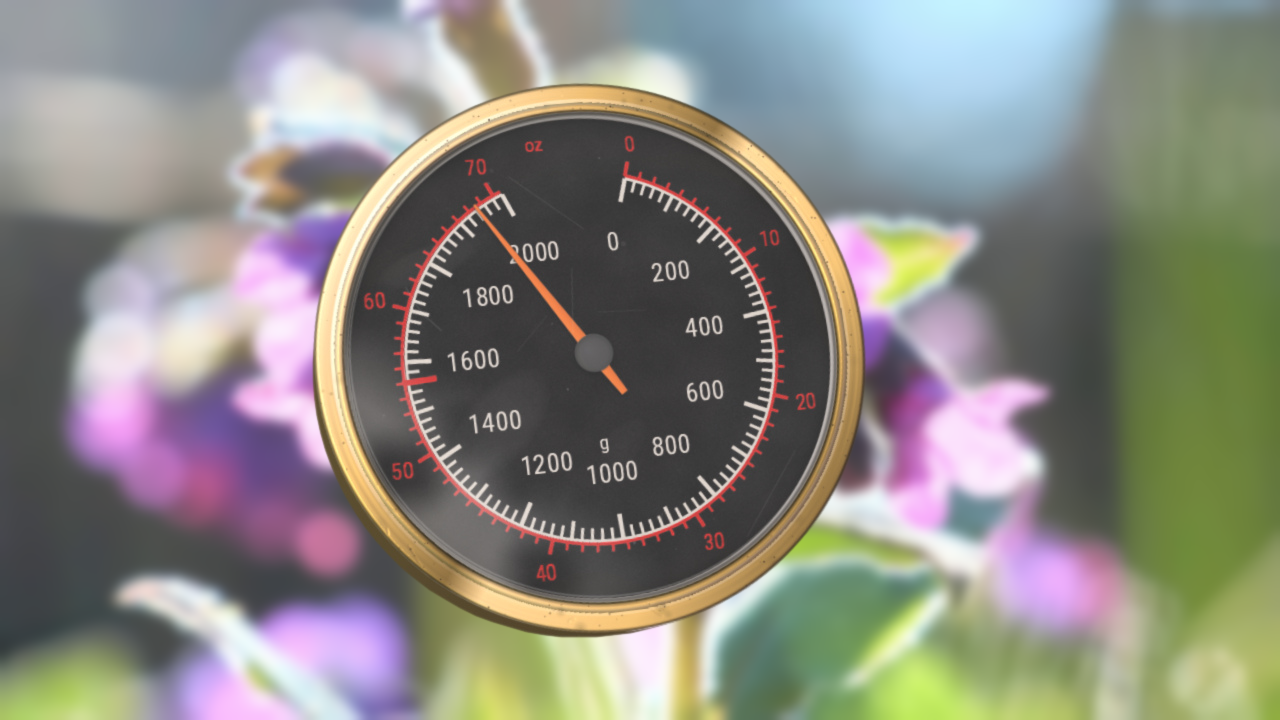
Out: 1940; g
